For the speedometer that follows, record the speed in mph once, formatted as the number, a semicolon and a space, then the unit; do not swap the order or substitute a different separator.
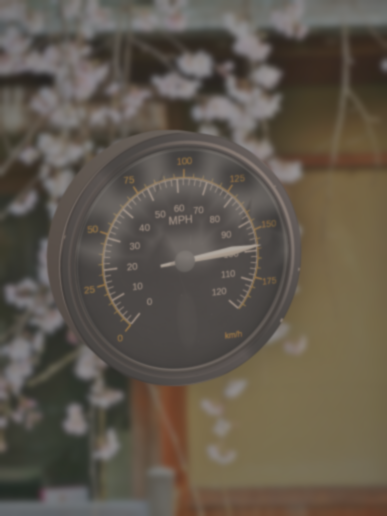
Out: 98; mph
